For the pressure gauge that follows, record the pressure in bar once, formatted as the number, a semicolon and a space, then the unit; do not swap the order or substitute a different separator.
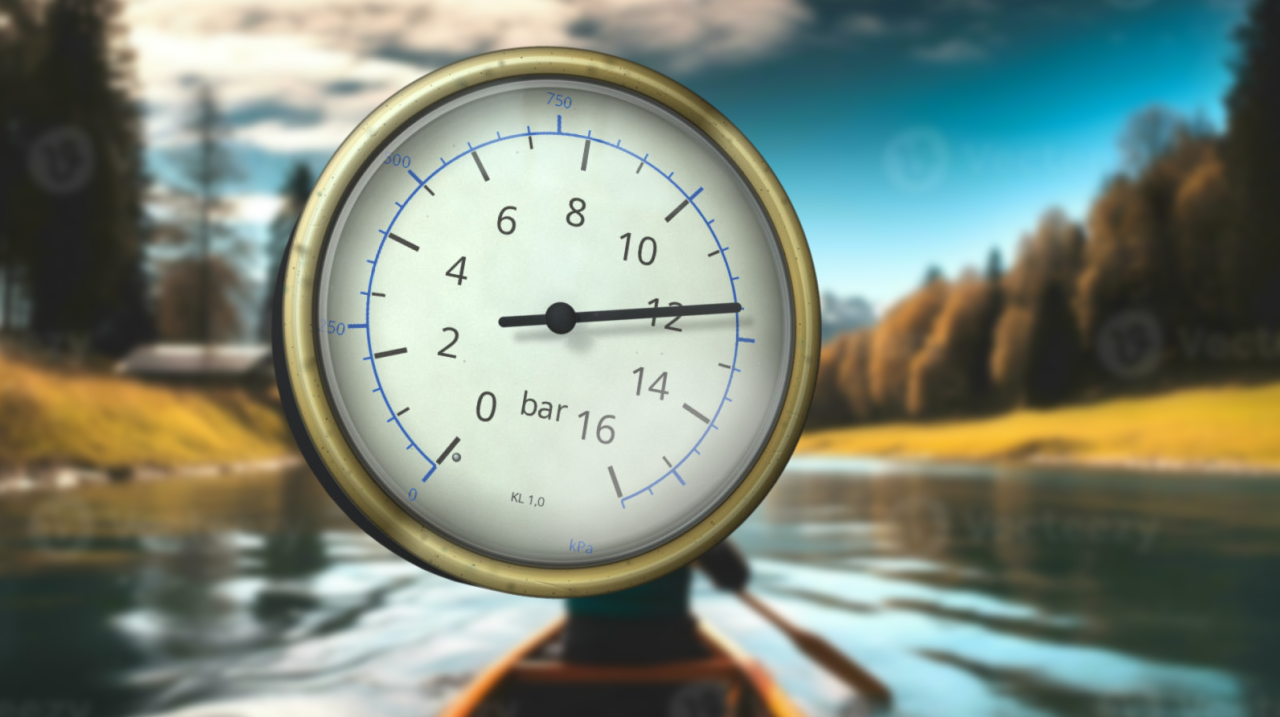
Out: 12; bar
